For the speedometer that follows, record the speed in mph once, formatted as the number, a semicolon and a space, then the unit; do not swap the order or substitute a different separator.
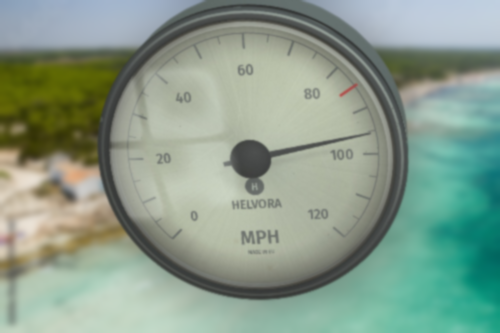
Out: 95; mph
